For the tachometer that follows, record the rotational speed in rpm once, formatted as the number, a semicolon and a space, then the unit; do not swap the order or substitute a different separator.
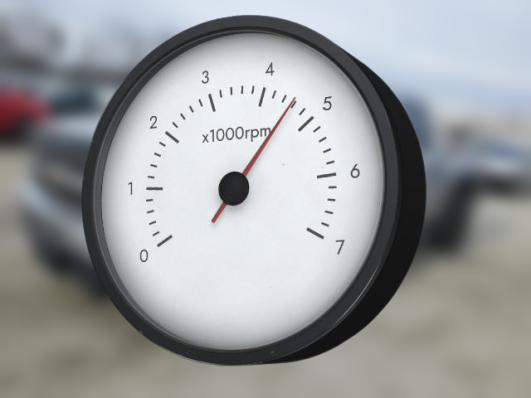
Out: 4600; rpm
